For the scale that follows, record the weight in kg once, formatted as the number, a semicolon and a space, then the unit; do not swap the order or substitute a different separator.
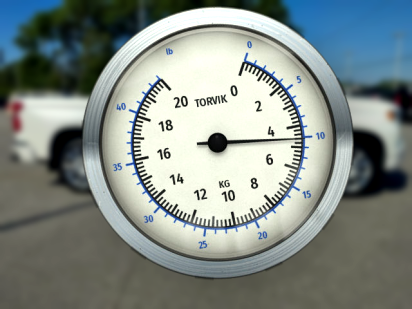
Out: 4.6; kg
